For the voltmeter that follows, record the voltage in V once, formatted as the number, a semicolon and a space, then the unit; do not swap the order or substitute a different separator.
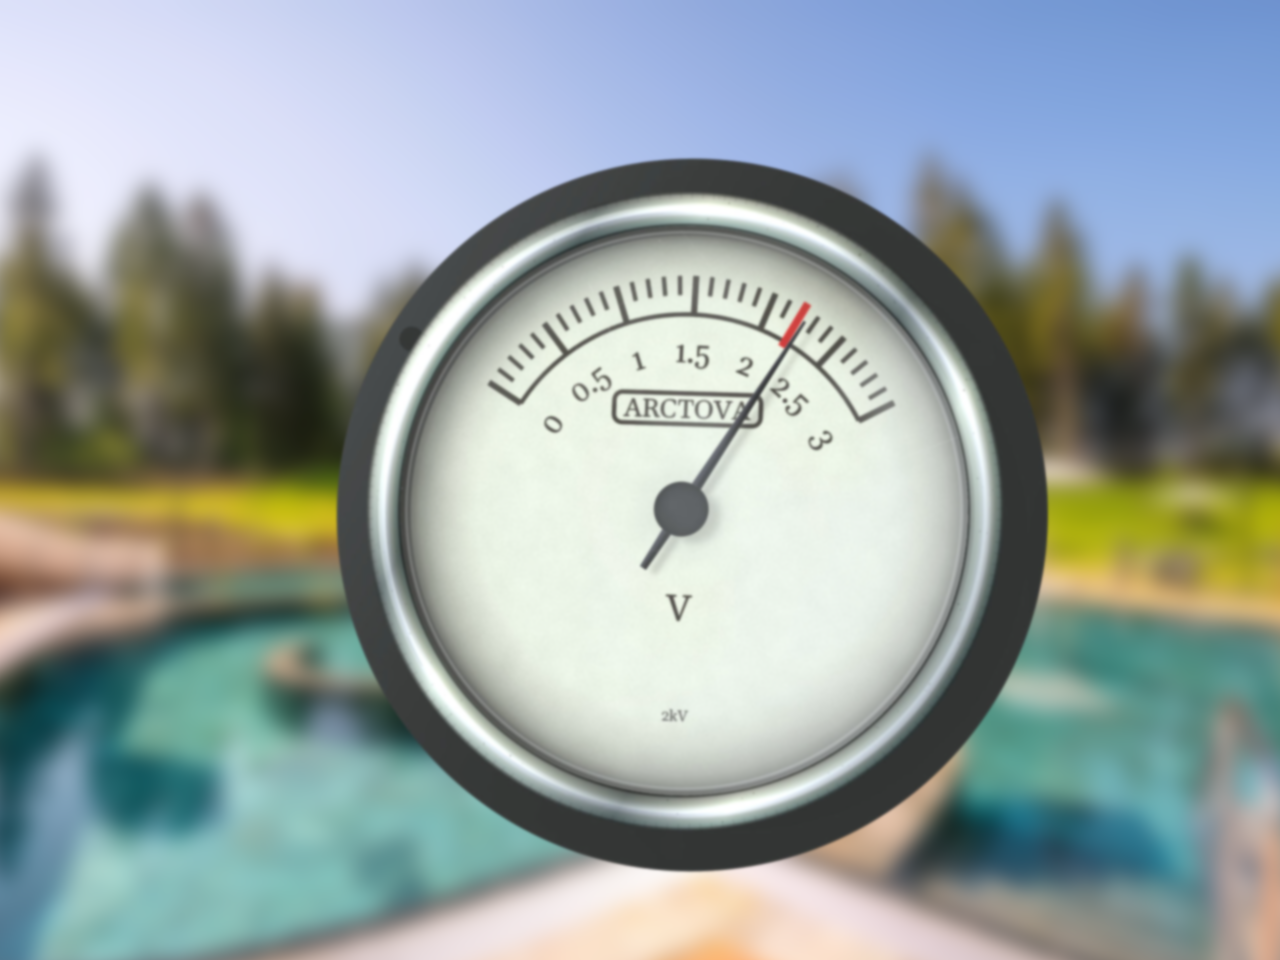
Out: 2.25; V
